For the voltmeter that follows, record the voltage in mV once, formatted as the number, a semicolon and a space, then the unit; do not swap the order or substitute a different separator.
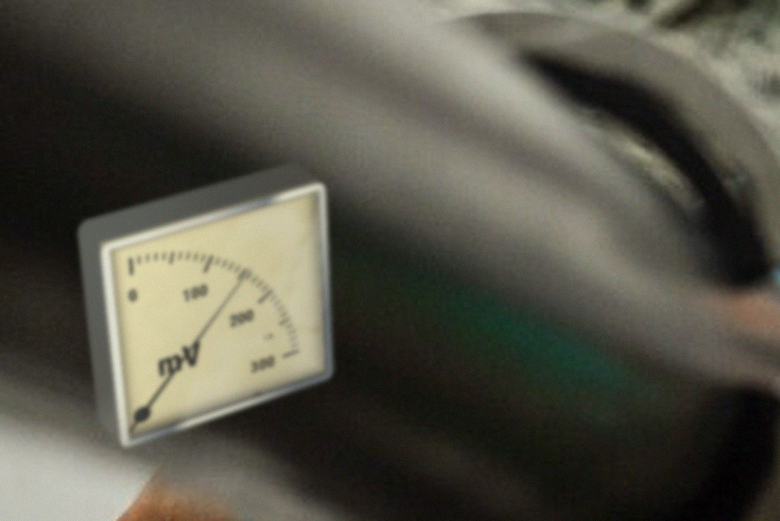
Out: 150; mV
